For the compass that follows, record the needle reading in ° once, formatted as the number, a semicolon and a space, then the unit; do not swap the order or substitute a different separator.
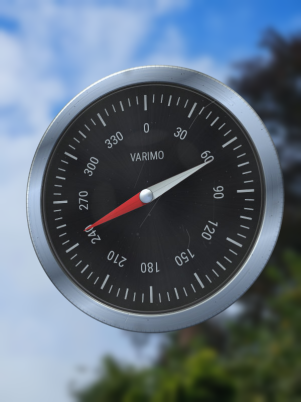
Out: 245; °
